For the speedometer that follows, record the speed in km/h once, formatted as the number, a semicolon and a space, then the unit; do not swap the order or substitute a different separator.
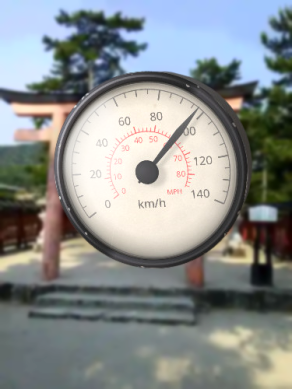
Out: 97.5; km/h
